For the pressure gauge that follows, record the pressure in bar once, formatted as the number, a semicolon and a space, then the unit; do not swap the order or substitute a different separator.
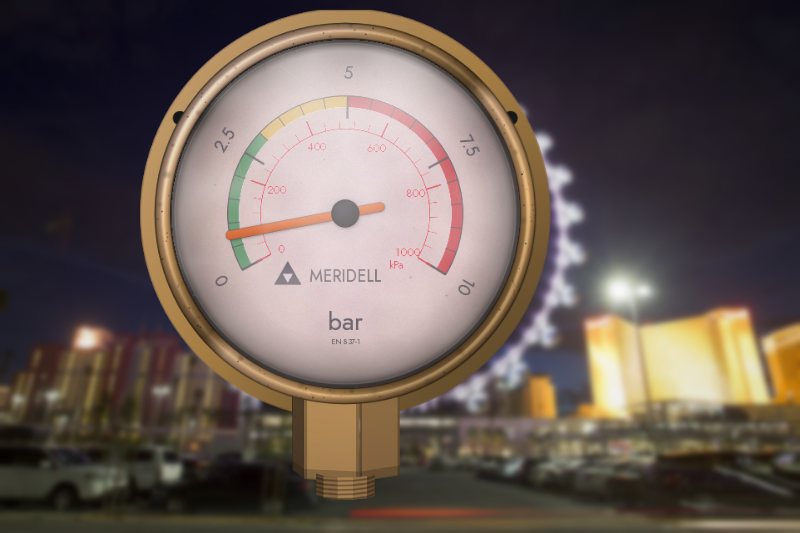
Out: 0.75; bar
